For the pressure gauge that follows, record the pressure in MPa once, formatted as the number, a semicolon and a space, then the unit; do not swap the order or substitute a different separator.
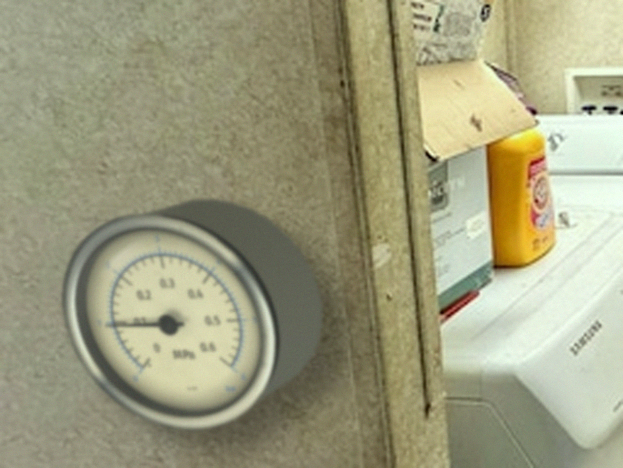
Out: 0.1; MPa
